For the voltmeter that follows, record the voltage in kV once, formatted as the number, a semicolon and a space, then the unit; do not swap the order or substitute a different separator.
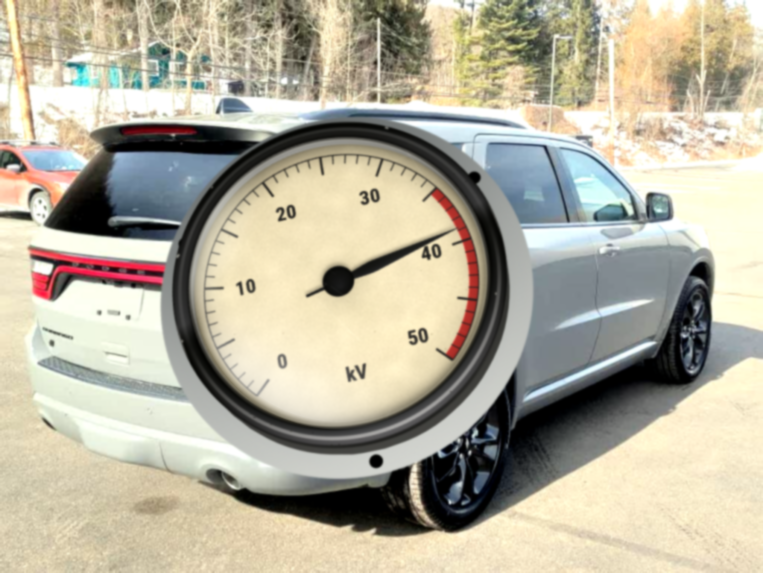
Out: 39; kV
